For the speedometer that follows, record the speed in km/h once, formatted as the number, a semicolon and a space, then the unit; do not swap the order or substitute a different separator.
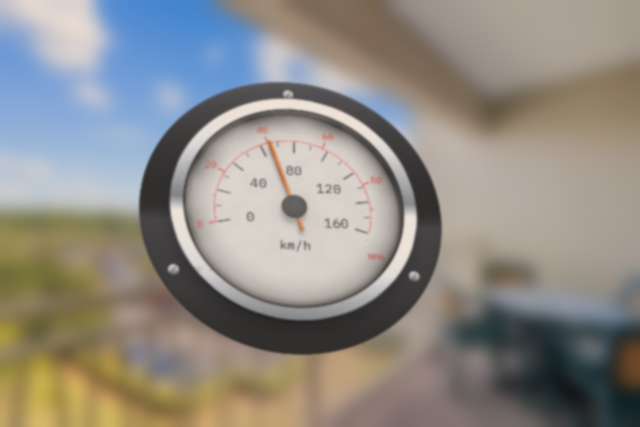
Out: 65; km/h
